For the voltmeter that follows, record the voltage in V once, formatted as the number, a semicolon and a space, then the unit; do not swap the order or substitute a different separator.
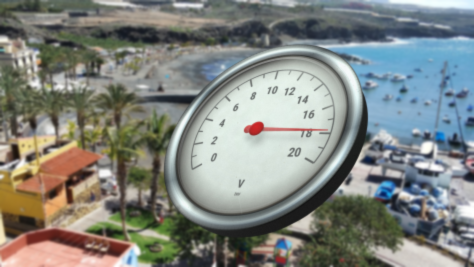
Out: 18; V
